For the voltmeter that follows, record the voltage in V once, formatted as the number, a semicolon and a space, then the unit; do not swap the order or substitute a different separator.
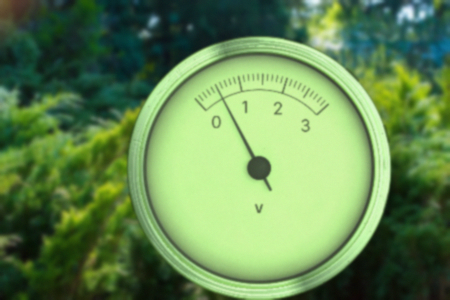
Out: 0.5; V
